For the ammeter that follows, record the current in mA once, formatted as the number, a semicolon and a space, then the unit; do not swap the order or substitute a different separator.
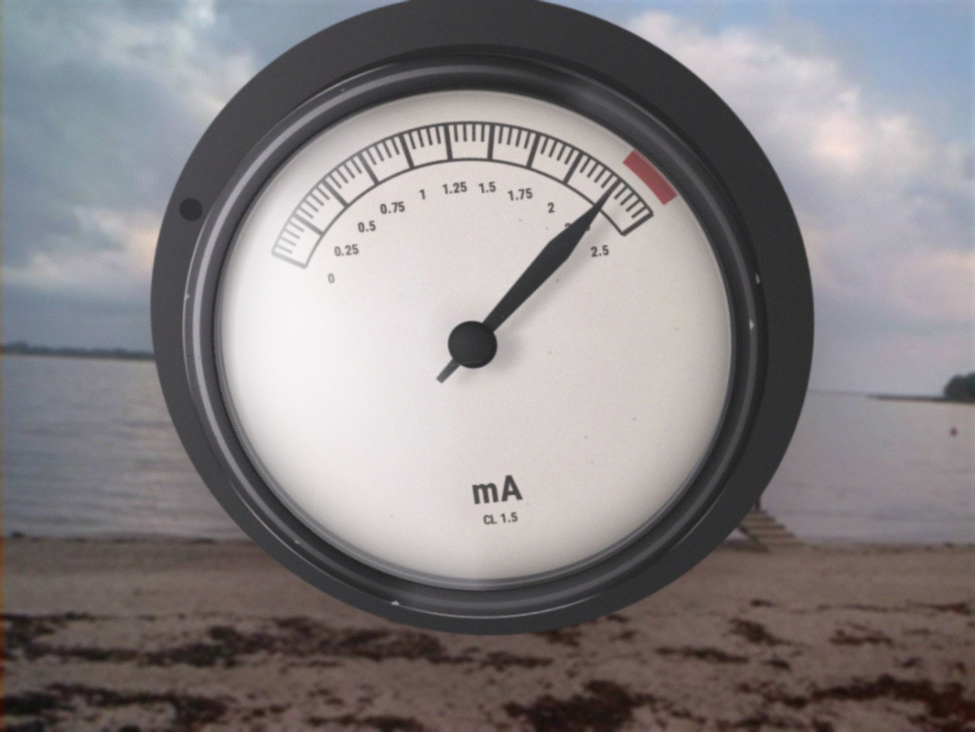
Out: 2.25; mA
